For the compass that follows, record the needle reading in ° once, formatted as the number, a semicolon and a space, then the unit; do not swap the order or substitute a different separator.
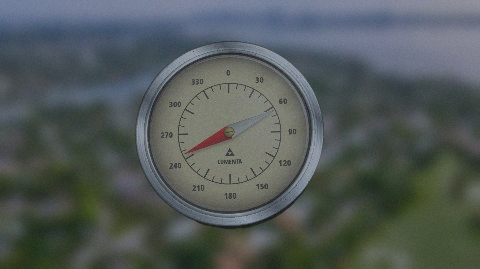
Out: 245; °
